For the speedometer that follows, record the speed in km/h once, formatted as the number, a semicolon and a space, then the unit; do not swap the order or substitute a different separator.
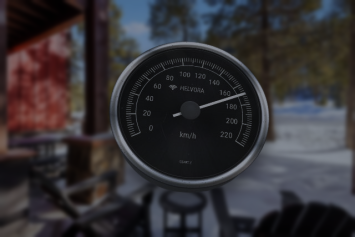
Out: 170; km/h
